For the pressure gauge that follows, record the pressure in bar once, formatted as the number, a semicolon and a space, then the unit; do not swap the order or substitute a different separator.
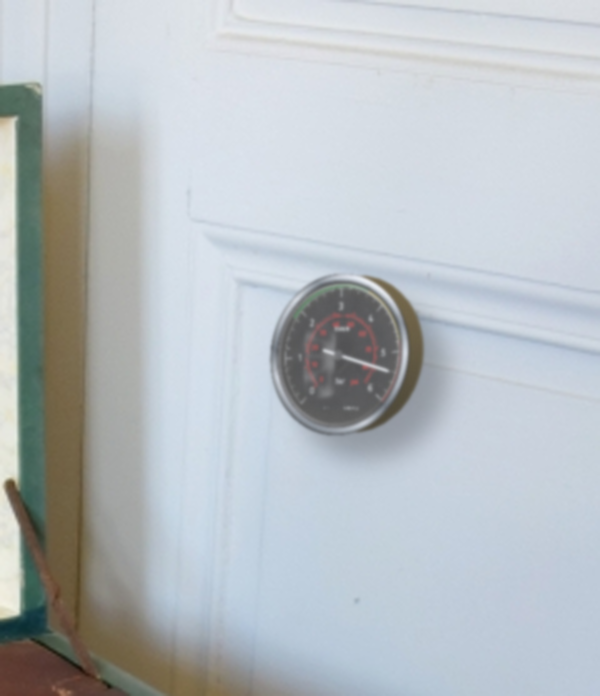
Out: 5.4; bar
